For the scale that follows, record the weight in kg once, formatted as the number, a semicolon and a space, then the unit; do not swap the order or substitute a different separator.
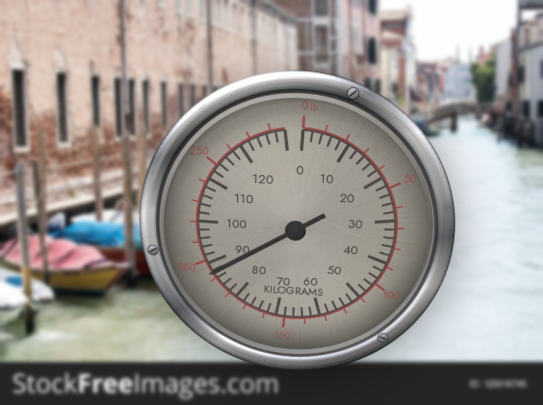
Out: 88; kg
